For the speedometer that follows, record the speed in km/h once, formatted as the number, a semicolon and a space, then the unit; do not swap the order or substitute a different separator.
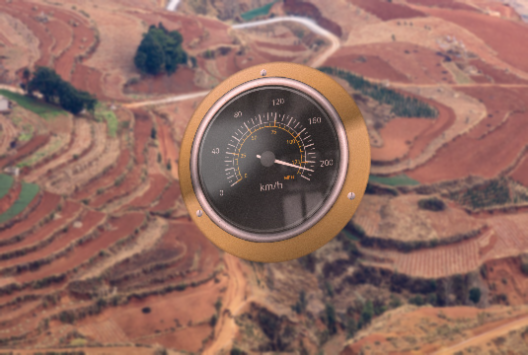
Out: 210; km/h
